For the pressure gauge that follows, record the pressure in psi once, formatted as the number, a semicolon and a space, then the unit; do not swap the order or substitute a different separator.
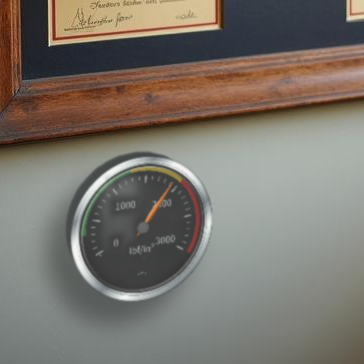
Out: 1900; psi
